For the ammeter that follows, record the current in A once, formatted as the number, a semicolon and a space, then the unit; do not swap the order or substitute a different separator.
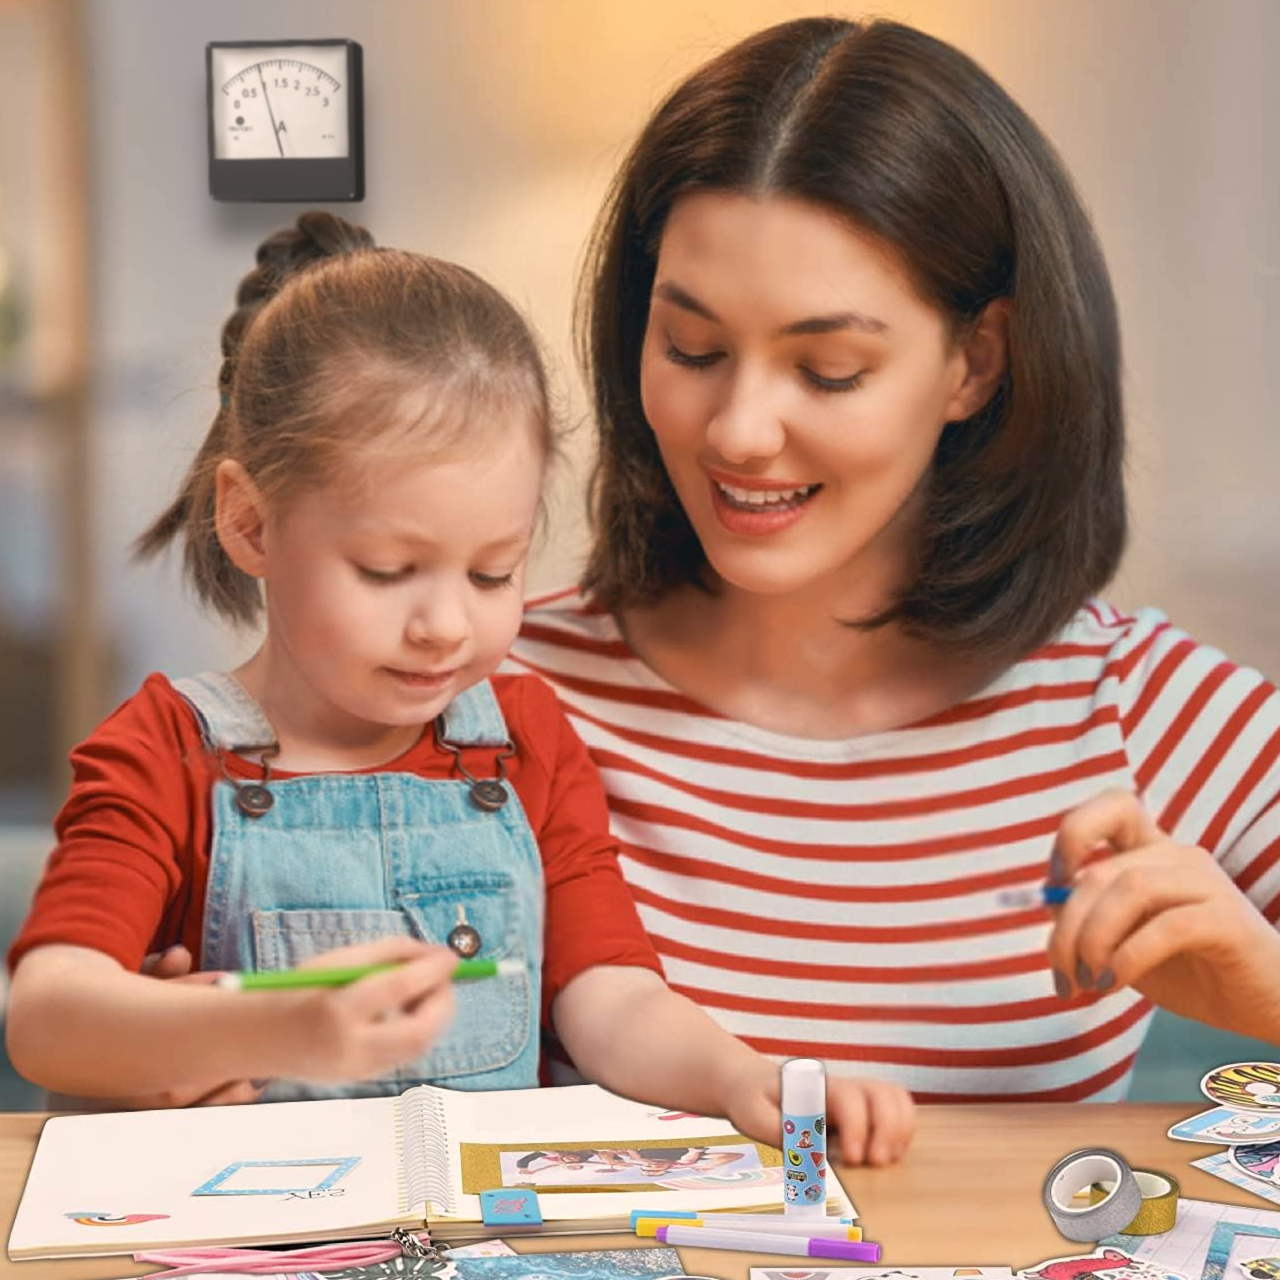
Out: 1; A
